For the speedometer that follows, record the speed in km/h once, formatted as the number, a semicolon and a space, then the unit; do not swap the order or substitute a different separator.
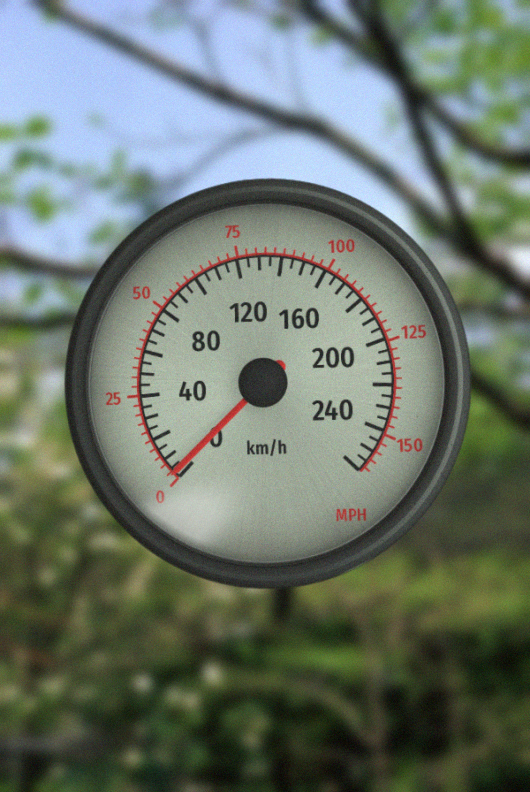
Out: 2.5; km/h
